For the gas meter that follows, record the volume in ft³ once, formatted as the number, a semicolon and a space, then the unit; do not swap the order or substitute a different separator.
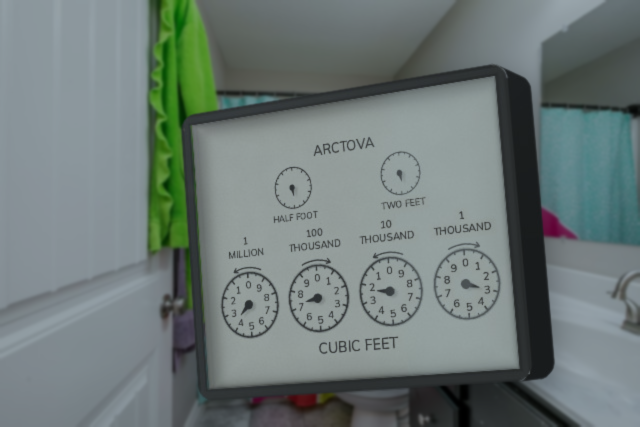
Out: 372300; ft³
